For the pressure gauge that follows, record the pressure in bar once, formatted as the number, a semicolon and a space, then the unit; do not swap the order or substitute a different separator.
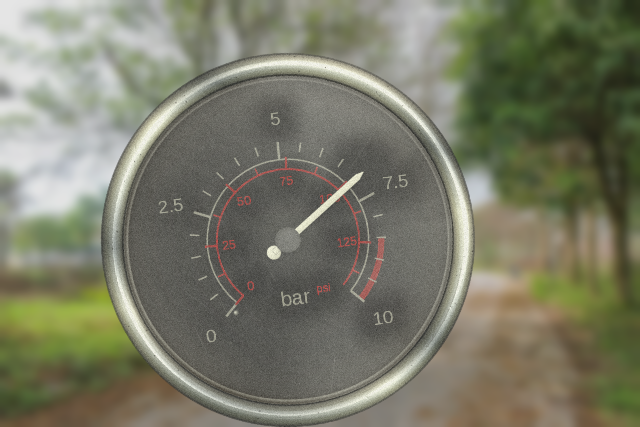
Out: 7; bar
